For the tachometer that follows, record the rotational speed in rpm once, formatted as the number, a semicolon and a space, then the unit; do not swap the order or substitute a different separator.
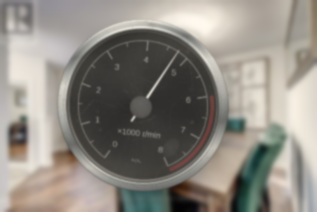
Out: 4750; rpm
